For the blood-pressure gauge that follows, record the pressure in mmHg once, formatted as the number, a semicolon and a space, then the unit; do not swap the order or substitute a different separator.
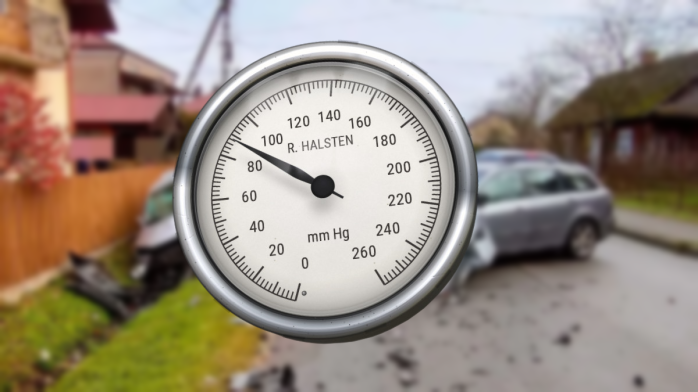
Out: 88; mmHg
